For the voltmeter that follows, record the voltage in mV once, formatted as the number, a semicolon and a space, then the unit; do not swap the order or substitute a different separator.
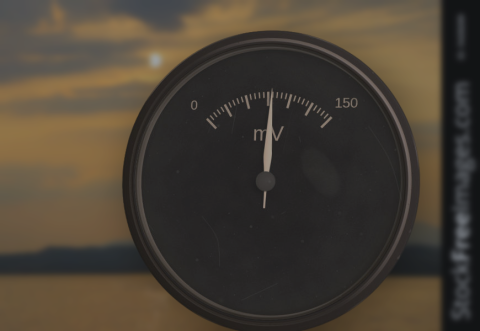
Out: 80; mV
